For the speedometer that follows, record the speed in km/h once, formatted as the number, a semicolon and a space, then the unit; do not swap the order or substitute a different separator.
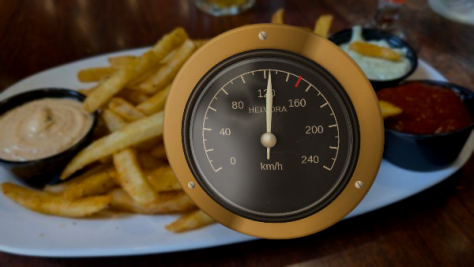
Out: 125; km/h
